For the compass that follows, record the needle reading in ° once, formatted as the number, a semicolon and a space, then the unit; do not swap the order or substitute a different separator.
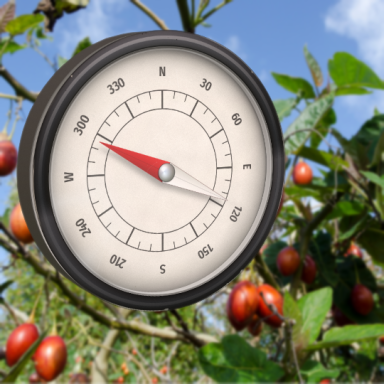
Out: 295; °
